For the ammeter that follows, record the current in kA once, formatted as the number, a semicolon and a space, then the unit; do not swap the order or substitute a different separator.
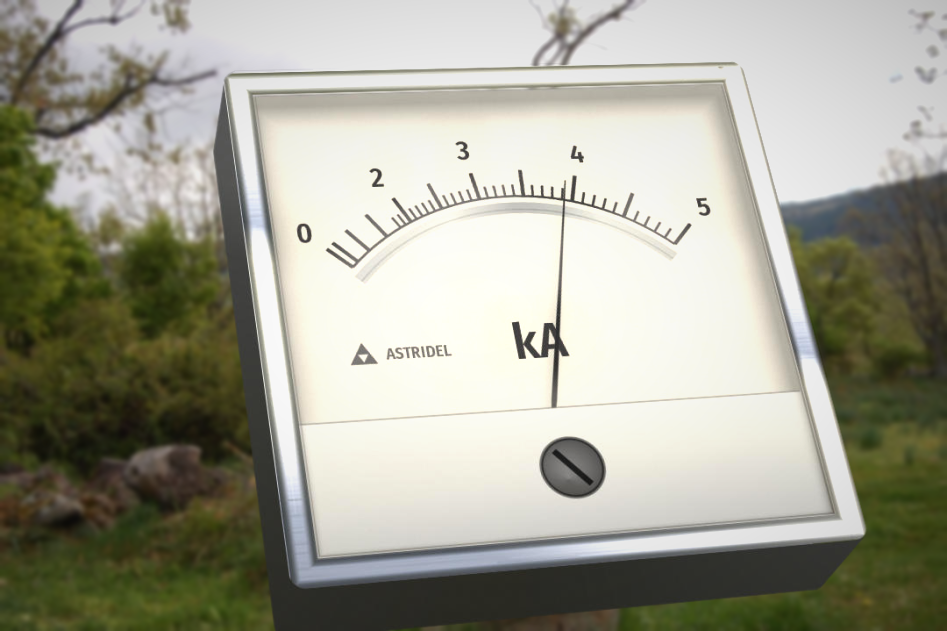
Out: 3.9; kA
